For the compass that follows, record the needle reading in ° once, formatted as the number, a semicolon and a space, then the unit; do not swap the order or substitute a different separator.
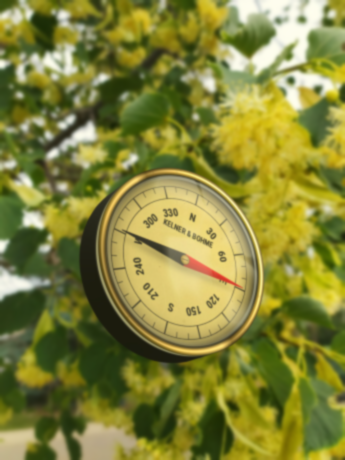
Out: 90; °
